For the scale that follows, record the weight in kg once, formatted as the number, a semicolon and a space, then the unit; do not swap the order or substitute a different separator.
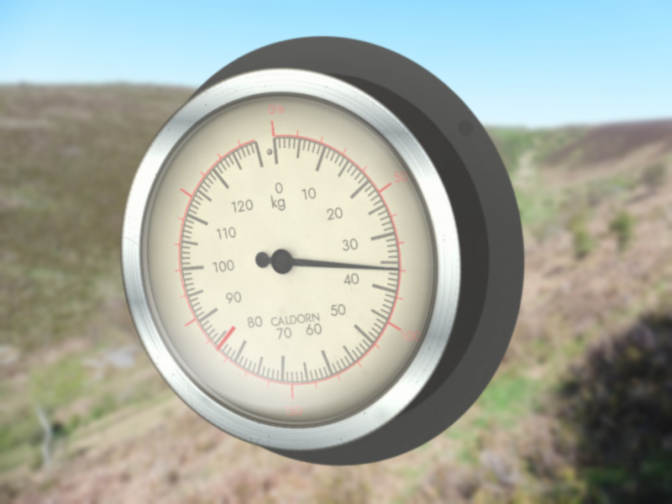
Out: 36; kg
